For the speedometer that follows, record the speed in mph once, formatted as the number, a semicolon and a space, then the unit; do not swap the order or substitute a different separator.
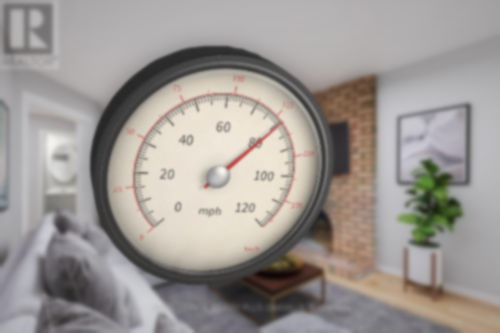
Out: 80; mph
